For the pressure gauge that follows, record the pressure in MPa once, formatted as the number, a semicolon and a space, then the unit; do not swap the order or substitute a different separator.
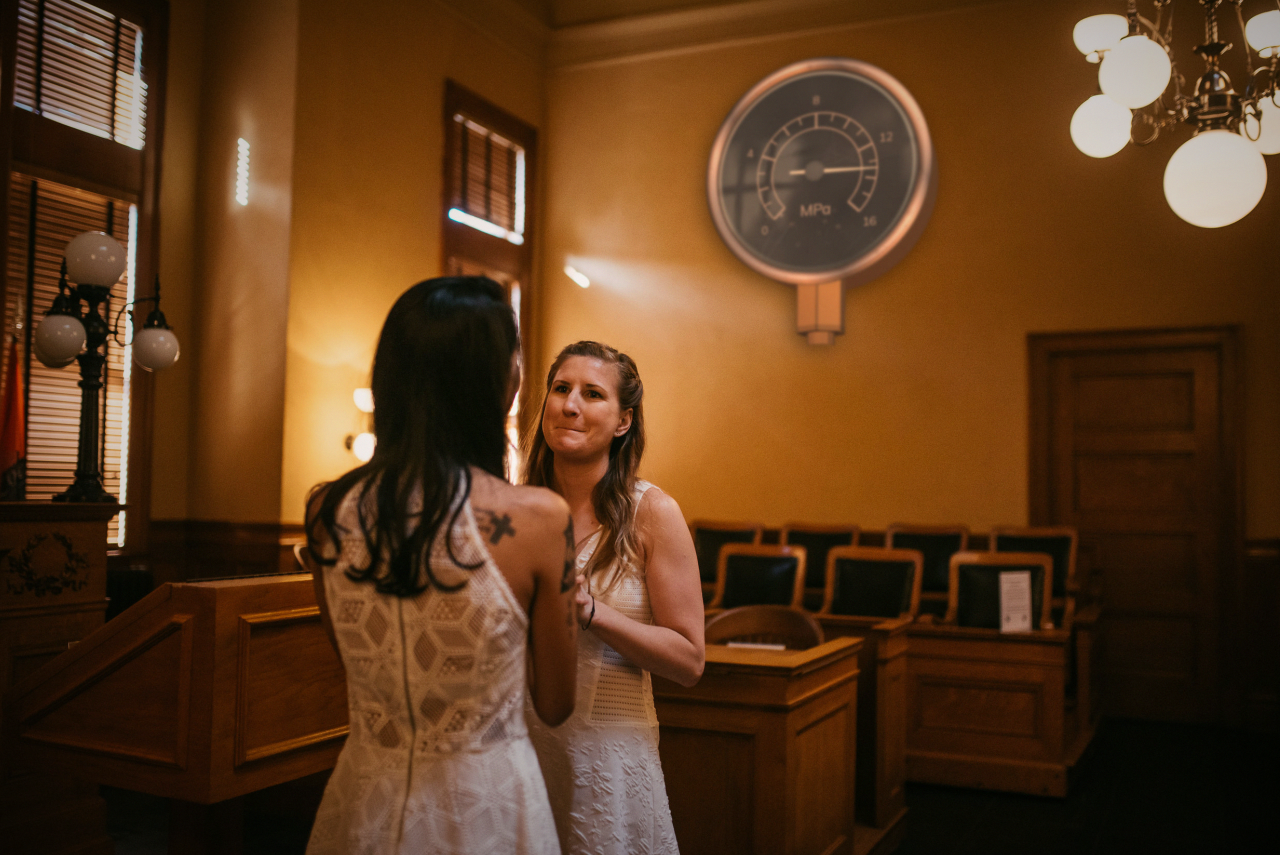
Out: 13.5; MPa
